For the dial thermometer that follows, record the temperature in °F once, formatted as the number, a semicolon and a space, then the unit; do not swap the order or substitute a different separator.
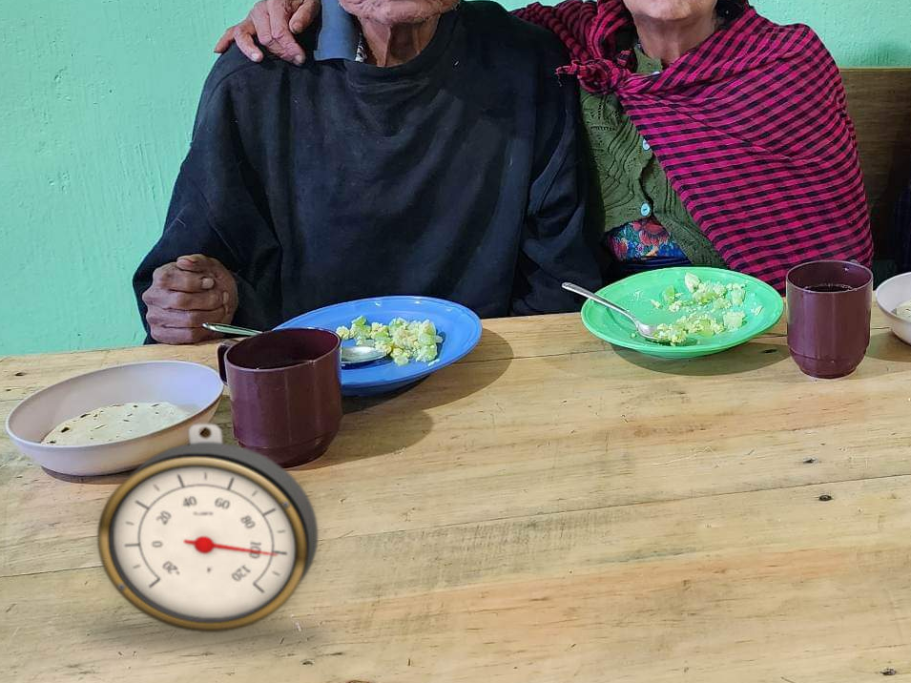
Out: 100; °F
